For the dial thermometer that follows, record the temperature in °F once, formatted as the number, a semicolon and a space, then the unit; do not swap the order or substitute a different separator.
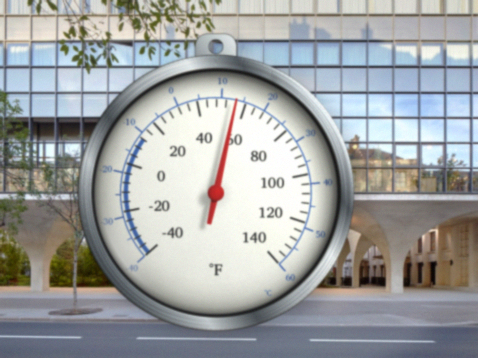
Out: 56; °F
